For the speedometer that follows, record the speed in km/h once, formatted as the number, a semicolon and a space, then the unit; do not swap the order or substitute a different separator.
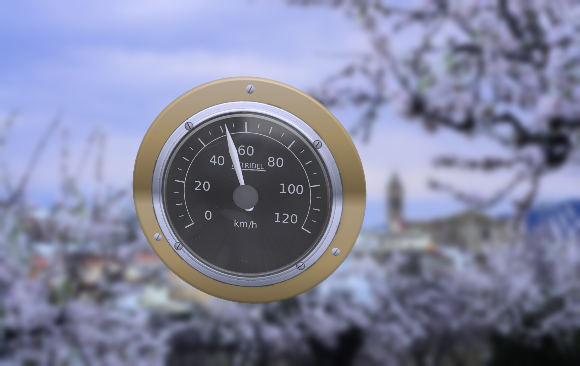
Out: 52.5; km/h
